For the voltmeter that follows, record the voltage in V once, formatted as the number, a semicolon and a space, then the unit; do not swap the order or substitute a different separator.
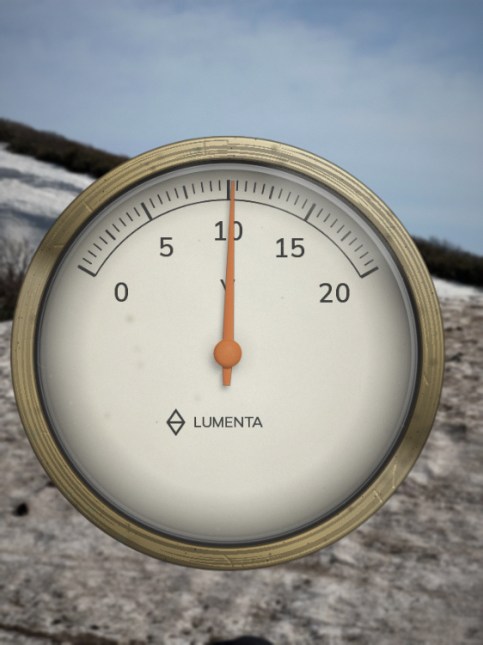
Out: 10.25; V
